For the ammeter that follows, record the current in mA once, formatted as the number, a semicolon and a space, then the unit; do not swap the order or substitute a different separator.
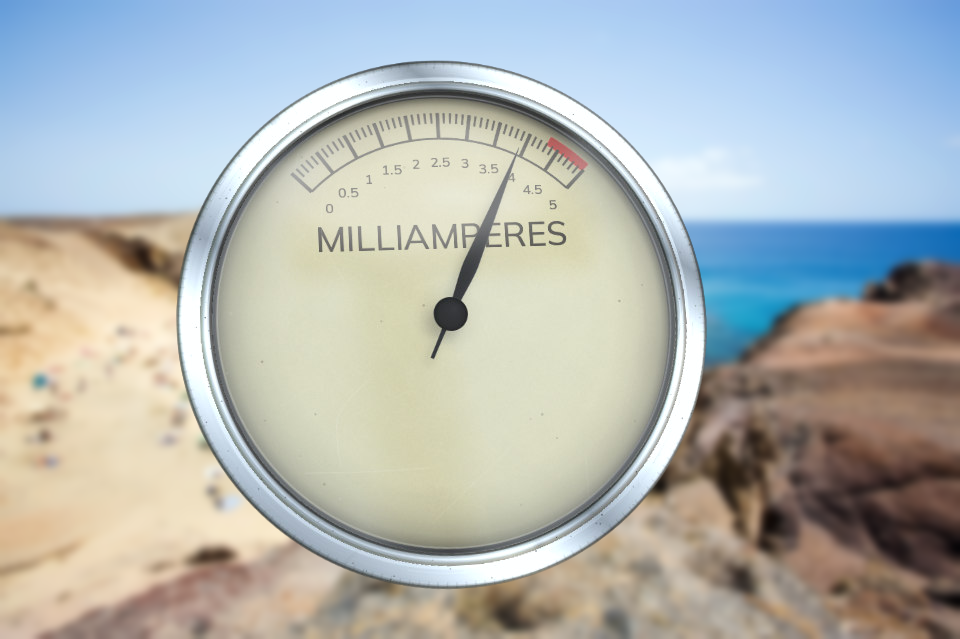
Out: 3.9; mA
